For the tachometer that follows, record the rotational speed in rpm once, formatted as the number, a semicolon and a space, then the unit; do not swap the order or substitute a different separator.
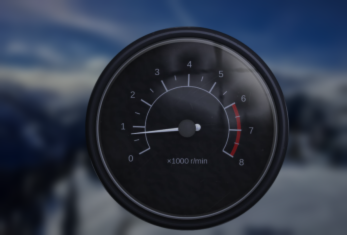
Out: 750; rpm
